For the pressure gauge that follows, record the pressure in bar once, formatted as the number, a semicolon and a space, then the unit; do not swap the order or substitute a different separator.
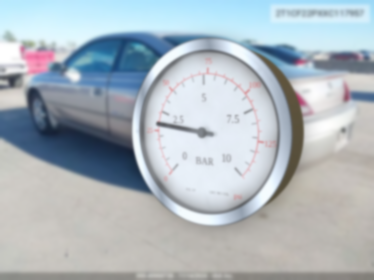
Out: 2; bar
